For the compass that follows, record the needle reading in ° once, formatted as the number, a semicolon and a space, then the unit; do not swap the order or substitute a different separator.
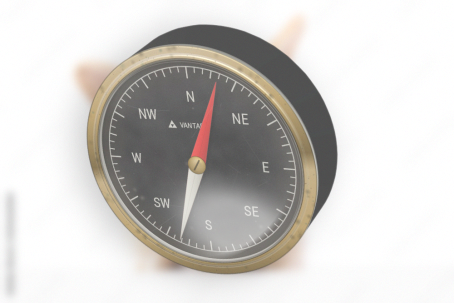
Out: 20; °
